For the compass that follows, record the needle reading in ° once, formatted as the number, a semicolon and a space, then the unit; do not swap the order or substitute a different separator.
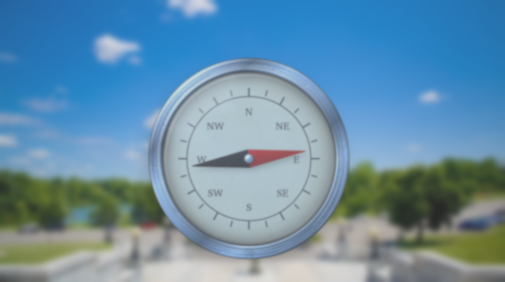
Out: 82.5; °
